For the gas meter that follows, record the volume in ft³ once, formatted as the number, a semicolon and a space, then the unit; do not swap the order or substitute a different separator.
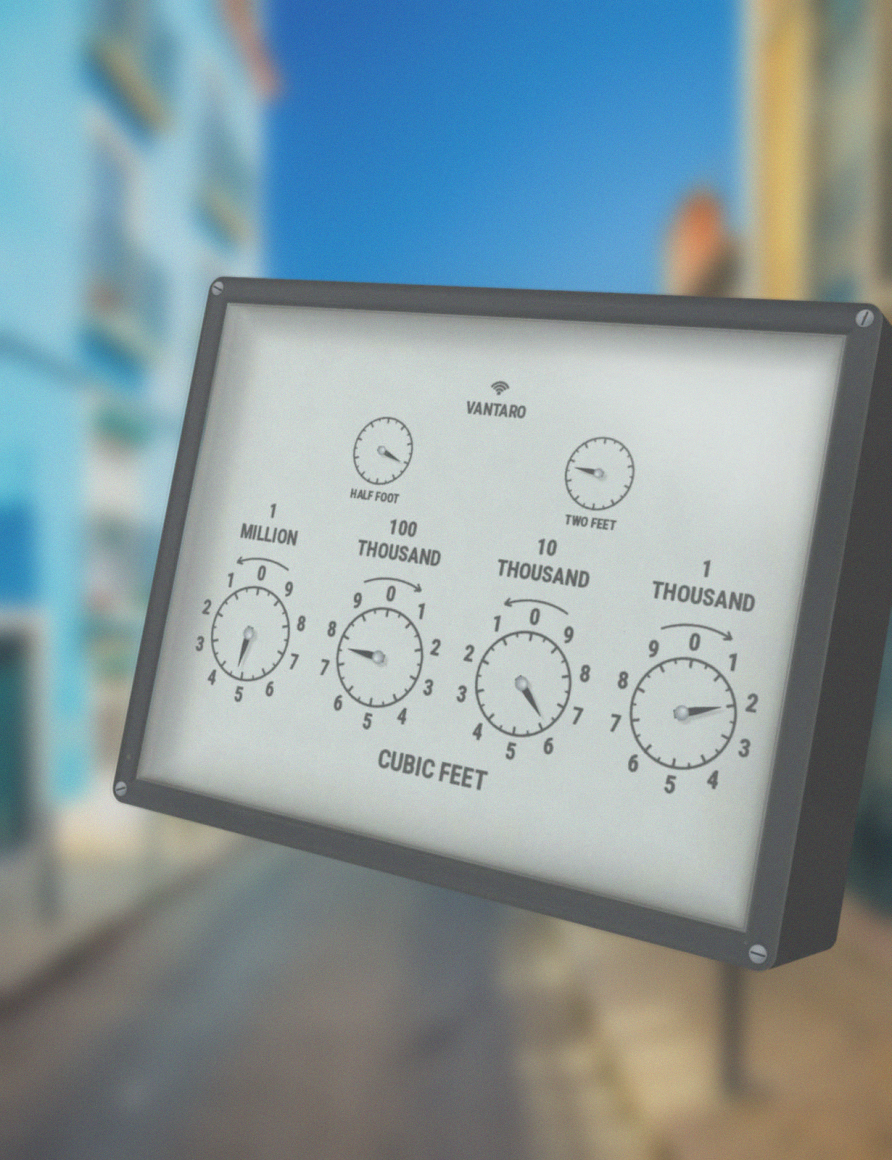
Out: 476200; ft³
